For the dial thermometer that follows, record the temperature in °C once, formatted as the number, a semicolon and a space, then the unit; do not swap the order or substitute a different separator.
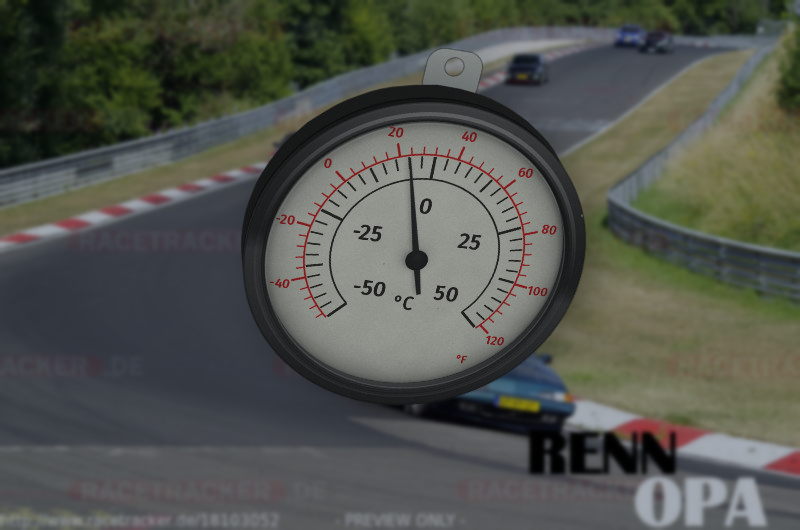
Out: -5; °C
